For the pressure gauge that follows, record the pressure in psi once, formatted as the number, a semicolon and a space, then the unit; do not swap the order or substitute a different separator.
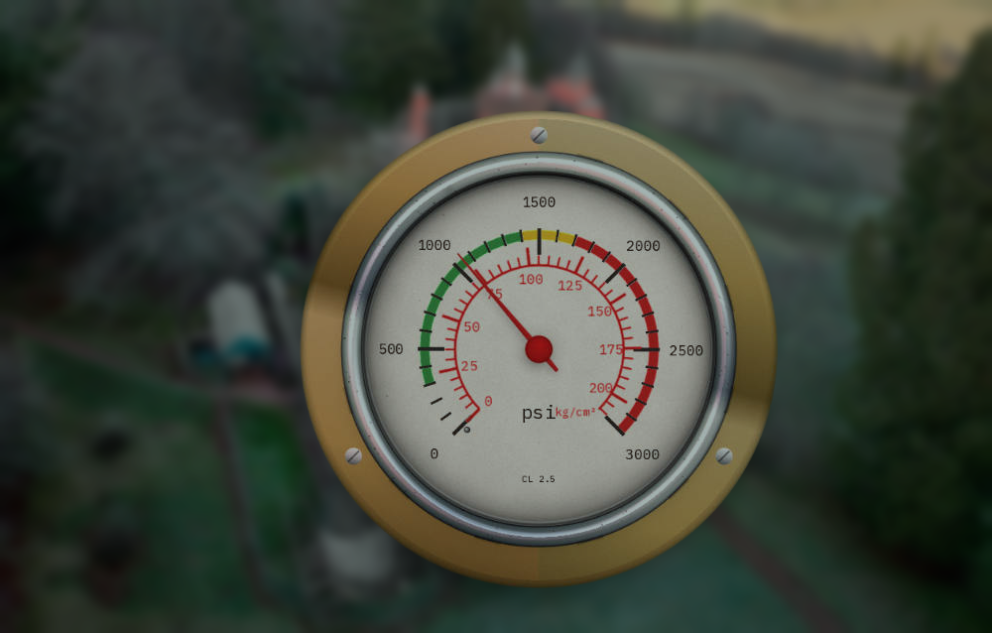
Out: 1050; psi
